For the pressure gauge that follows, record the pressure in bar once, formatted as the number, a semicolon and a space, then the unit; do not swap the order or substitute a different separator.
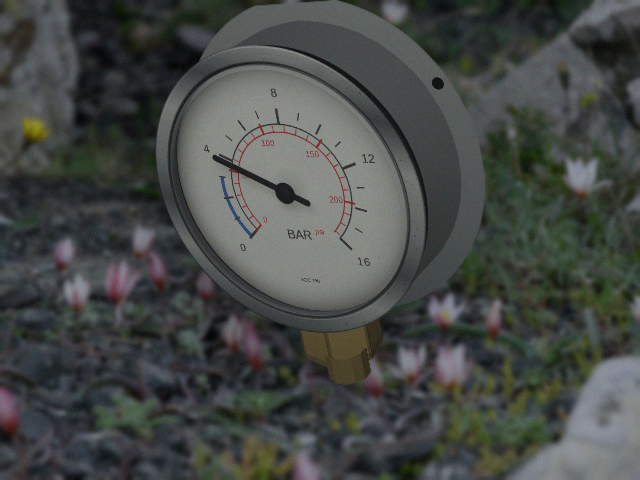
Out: 4; bar
